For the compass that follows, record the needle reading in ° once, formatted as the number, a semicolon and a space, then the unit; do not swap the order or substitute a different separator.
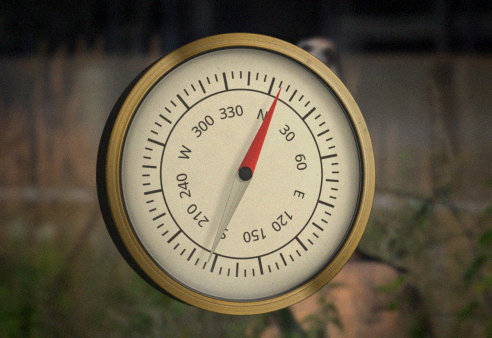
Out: 5; °
